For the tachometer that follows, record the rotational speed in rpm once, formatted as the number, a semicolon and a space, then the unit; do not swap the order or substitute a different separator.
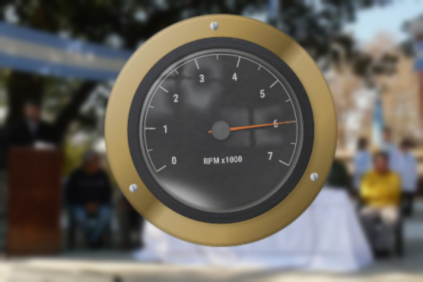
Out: 6000; rpm
